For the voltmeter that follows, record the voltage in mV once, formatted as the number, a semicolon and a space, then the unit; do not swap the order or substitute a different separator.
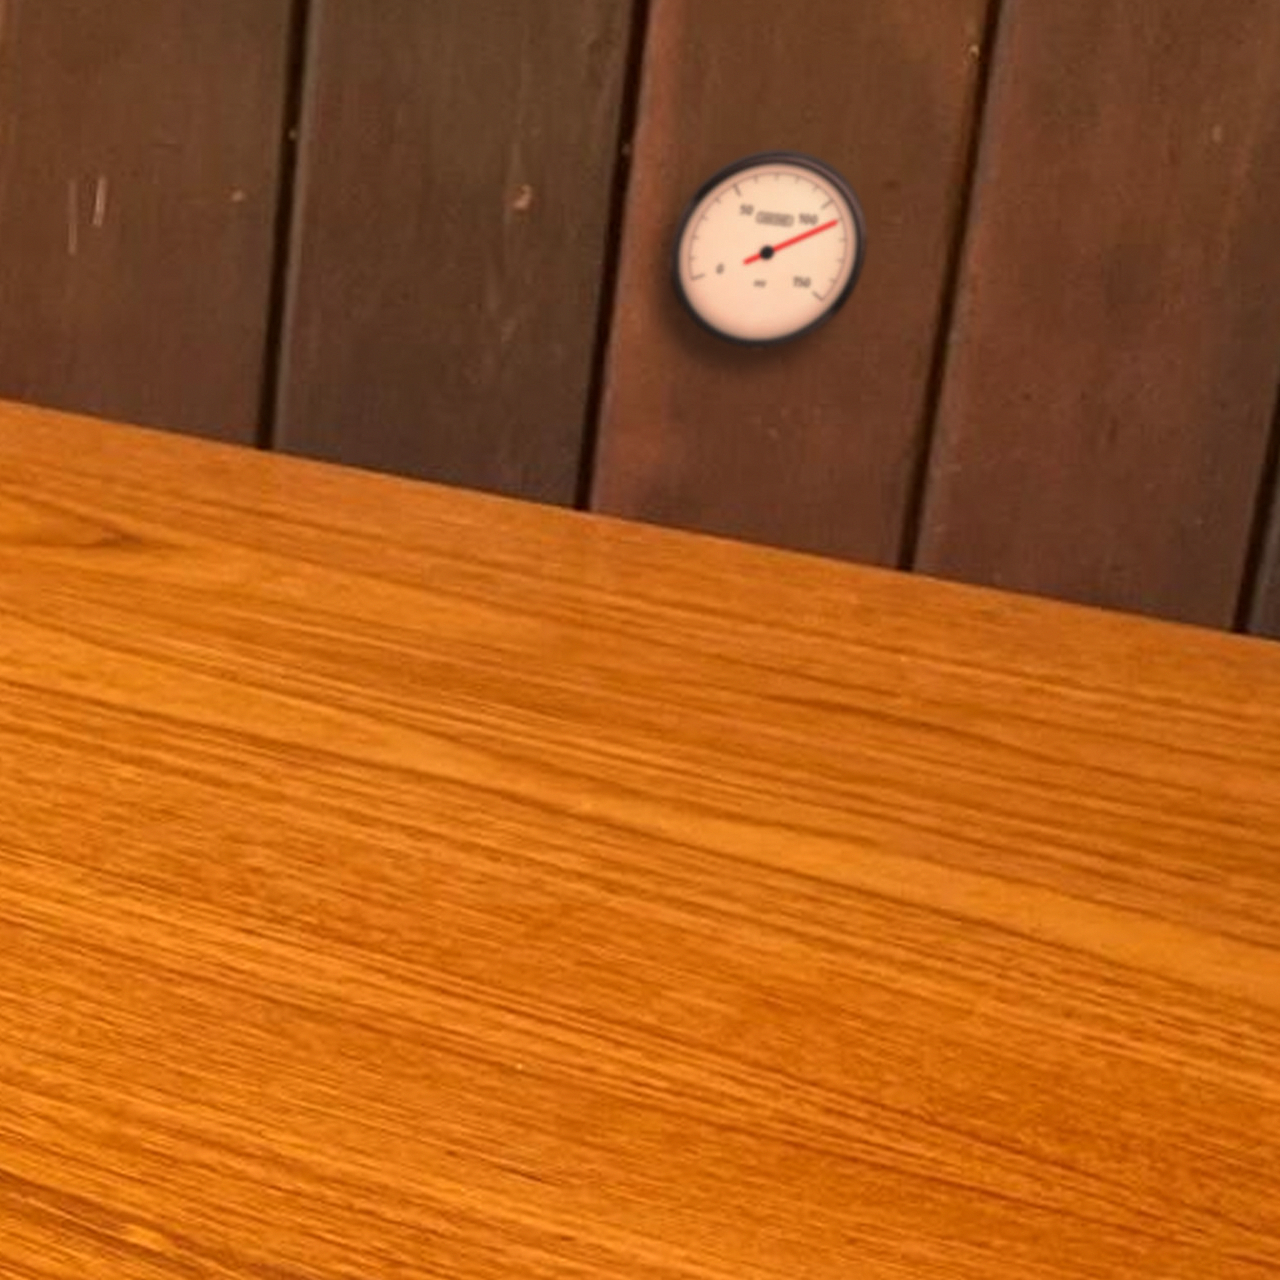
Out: 110; mV
